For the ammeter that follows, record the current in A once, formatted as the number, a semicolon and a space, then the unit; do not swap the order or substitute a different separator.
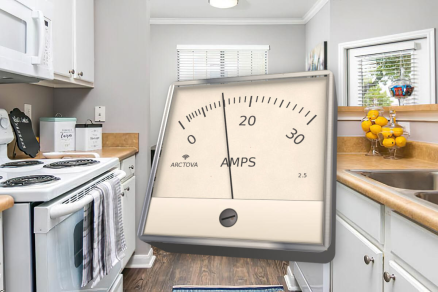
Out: 15; A
